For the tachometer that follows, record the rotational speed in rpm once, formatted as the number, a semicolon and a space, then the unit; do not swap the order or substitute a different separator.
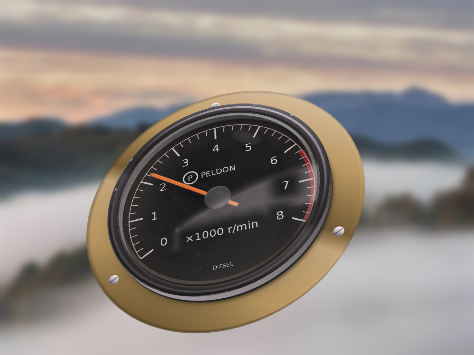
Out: 2200; rpm
